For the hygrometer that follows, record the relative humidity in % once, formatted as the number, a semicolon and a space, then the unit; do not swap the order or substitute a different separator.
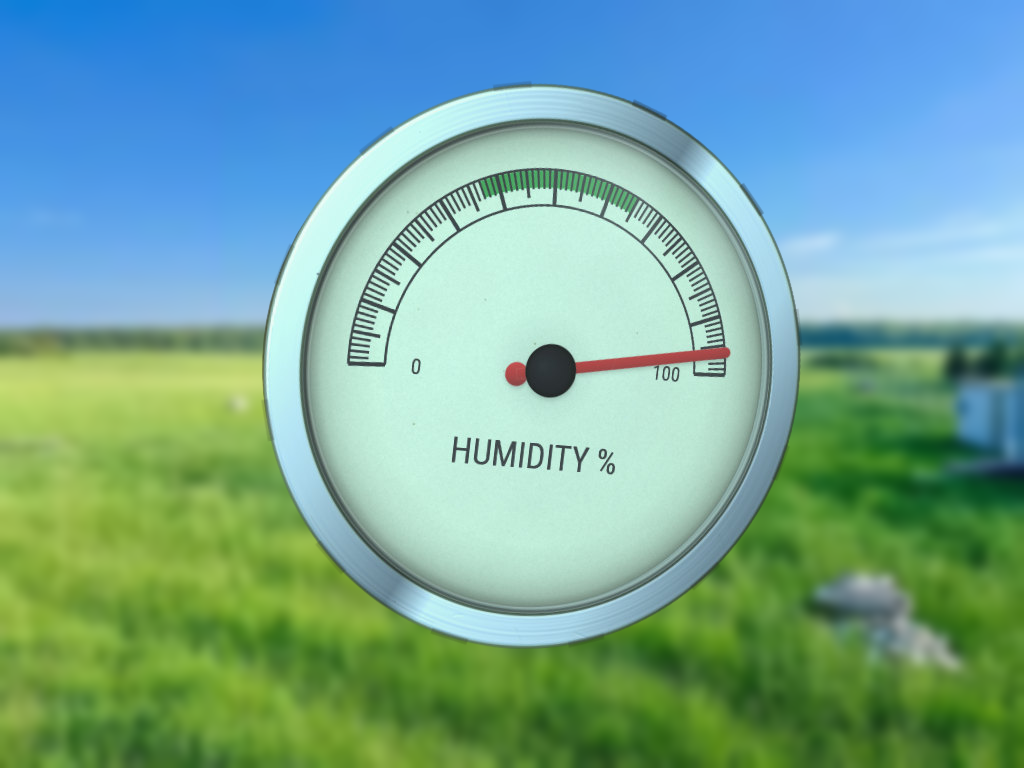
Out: 96; %
